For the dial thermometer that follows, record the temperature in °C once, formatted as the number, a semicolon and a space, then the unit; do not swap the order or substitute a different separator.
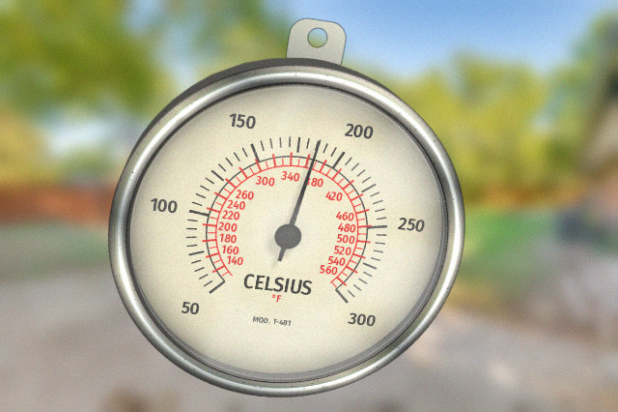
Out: 185; °C
